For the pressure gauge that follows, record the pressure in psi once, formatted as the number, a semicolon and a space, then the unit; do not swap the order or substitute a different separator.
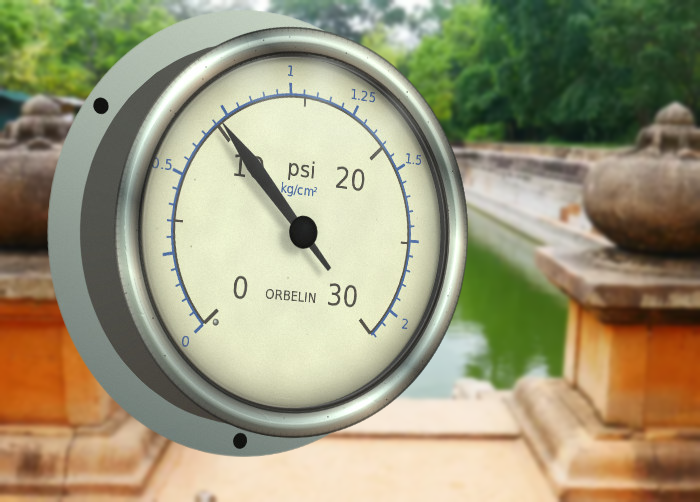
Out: 10; psi
